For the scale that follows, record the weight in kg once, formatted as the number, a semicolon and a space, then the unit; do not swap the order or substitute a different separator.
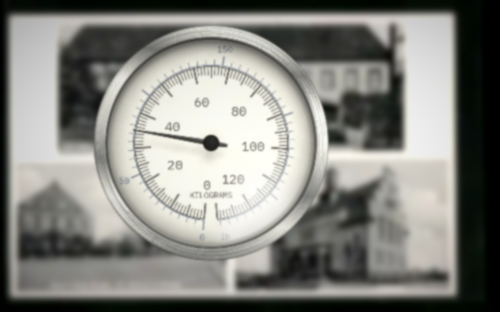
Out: 35; kg
